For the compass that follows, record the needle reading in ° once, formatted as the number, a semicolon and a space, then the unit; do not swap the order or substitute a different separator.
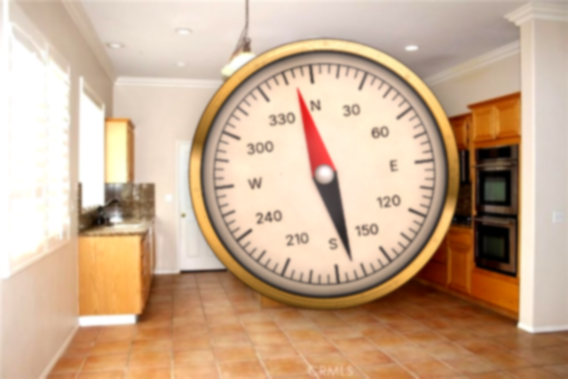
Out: 350; °
